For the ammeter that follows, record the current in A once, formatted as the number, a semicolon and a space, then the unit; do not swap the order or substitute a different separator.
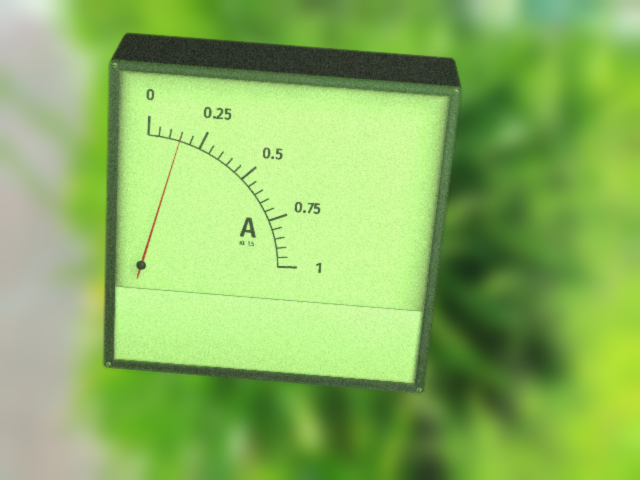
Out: 0.15; A
